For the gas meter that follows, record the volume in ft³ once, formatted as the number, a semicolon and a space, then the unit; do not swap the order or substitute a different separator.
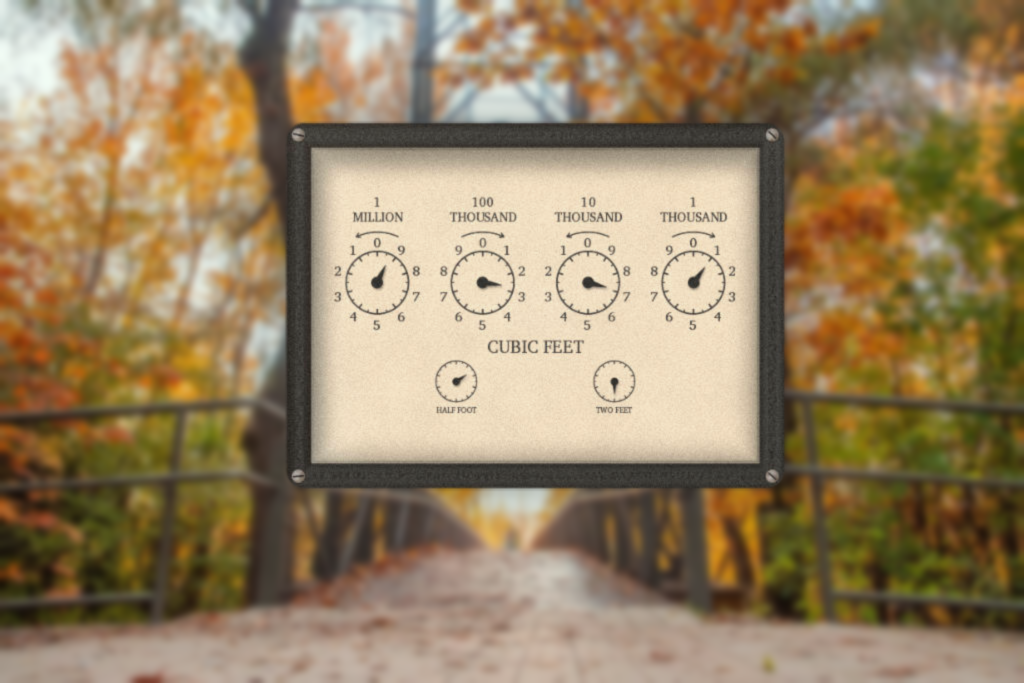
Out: 927100; ft³
